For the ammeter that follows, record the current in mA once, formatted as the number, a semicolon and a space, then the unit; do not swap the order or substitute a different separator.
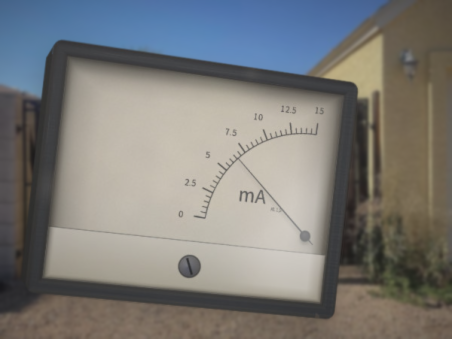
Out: 6.5; mA
